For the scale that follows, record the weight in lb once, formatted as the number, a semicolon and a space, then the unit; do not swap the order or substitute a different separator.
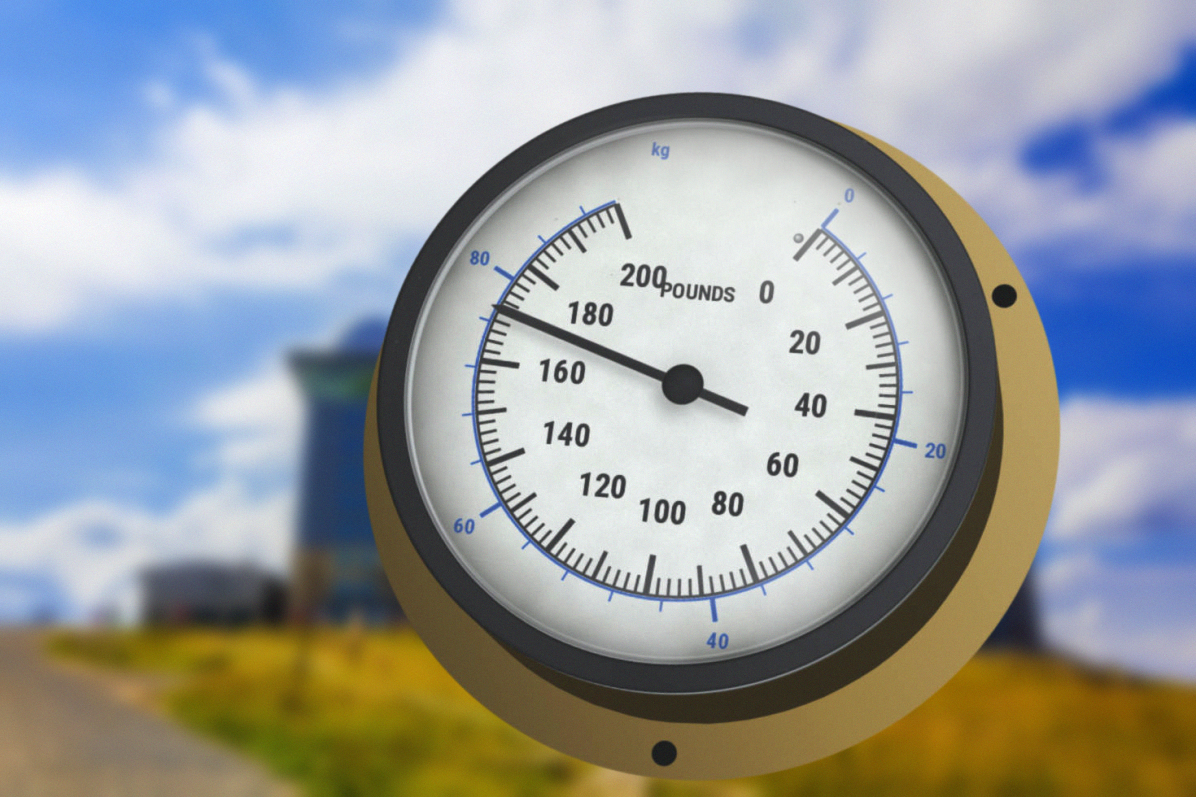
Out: 170; lb
